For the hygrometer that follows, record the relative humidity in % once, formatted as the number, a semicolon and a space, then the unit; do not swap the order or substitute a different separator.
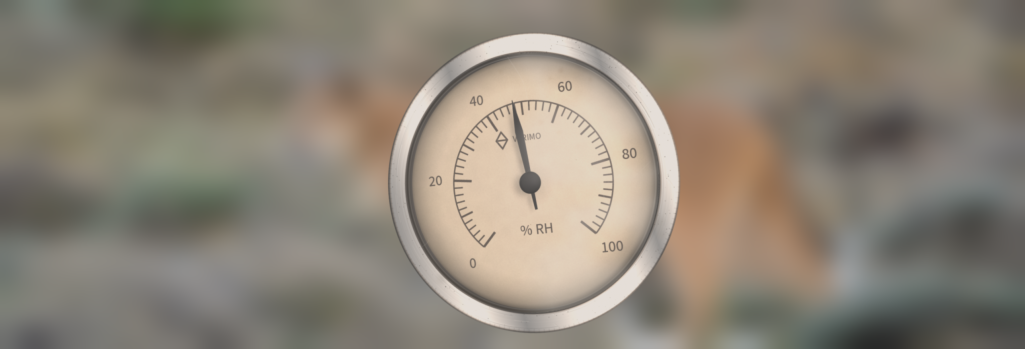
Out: 48; %
